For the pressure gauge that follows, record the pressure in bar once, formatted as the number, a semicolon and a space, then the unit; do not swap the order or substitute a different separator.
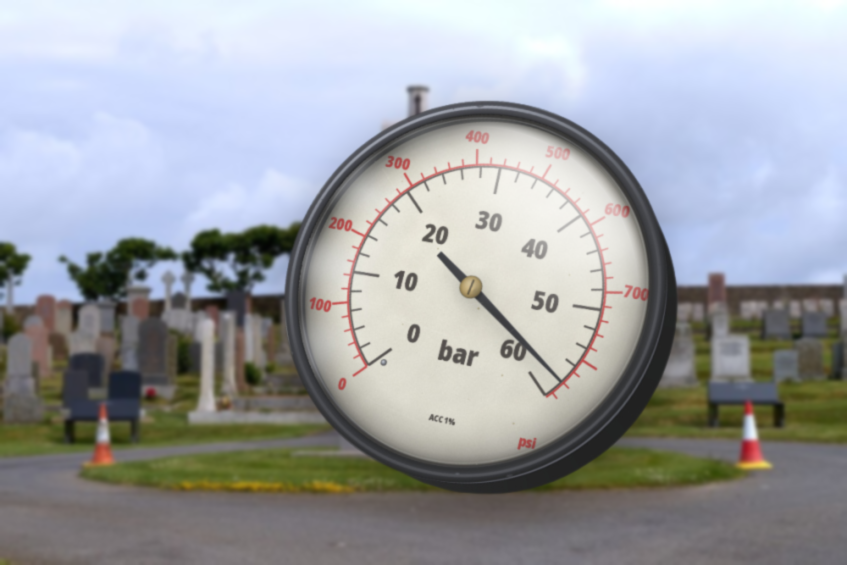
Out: 58; bar
